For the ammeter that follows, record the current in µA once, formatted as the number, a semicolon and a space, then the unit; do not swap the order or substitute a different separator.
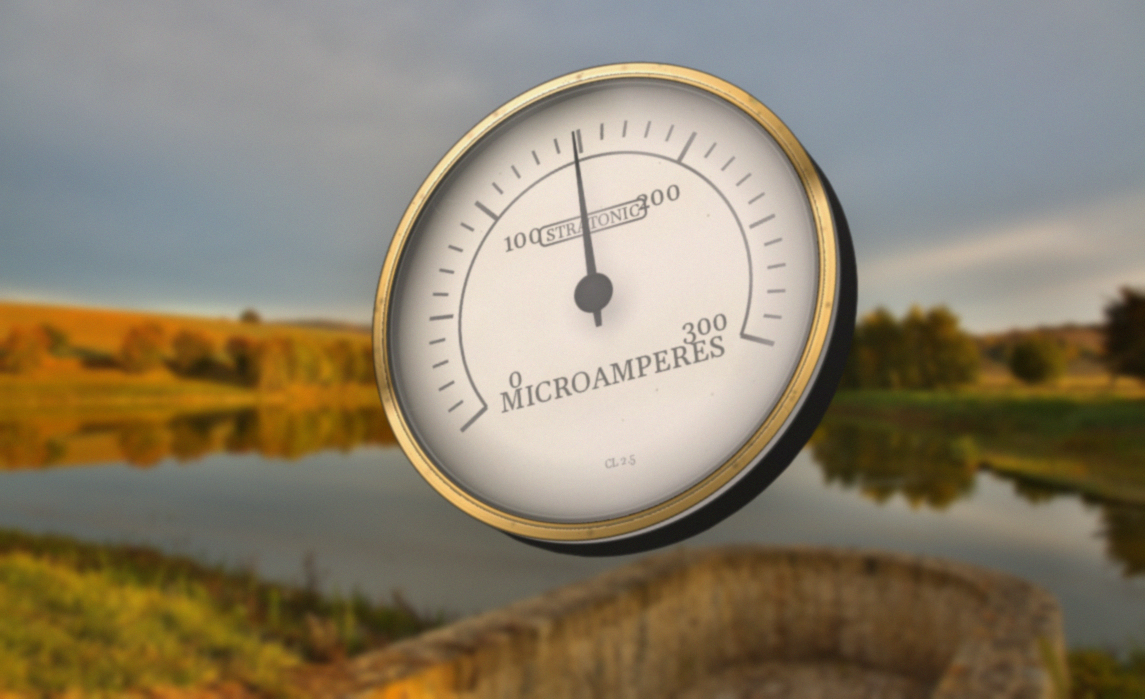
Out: 150; µA
